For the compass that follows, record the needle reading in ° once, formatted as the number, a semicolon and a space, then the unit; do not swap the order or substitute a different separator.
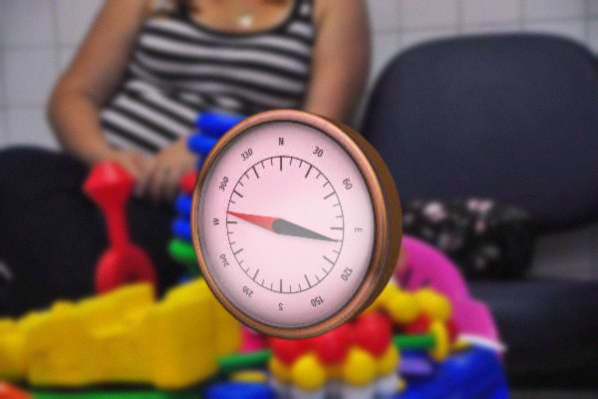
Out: 280; °
